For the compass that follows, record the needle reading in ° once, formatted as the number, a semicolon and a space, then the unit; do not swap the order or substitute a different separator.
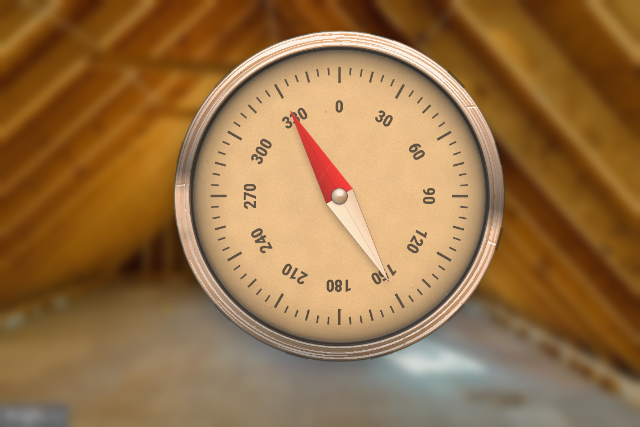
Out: 330; °
